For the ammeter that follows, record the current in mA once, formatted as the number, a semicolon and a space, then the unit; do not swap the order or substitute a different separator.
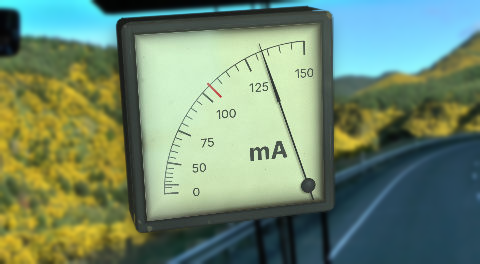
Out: 132.5; mA
